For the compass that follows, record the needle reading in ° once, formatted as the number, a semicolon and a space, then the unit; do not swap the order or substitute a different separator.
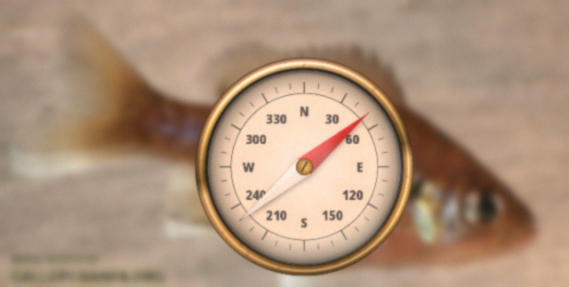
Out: 50; °
